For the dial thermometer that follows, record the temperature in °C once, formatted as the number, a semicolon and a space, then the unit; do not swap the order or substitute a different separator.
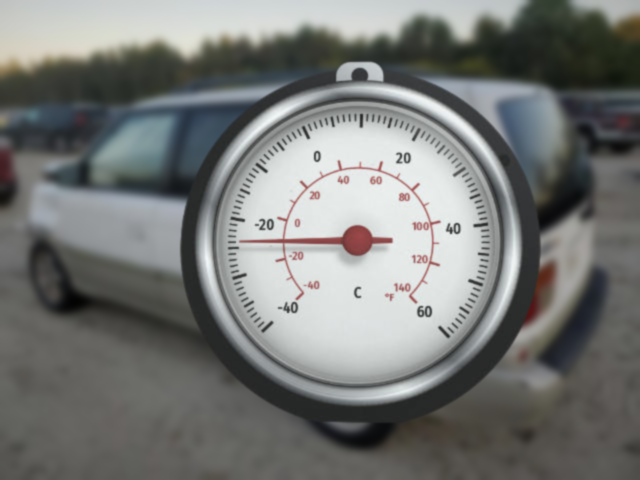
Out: -24; °C
